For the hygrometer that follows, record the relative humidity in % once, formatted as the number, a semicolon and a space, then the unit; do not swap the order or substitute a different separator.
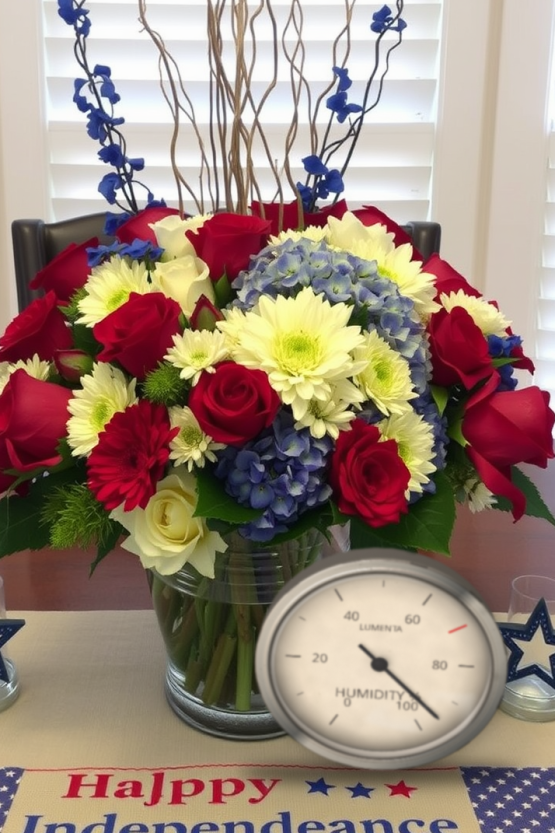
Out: 95; %
